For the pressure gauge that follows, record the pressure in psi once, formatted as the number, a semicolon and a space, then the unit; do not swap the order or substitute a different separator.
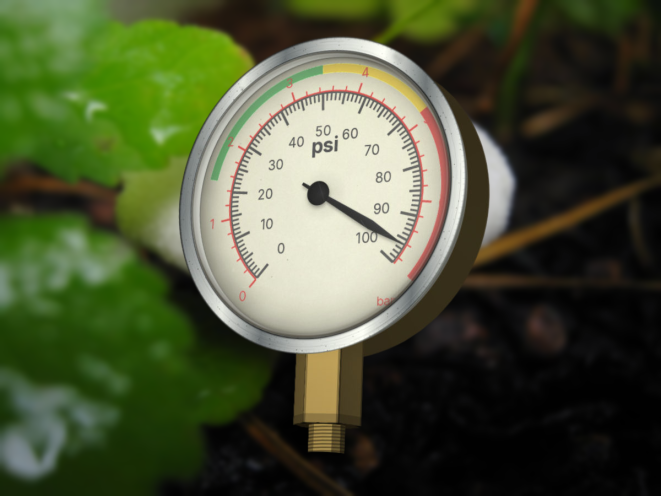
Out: 96; psi
